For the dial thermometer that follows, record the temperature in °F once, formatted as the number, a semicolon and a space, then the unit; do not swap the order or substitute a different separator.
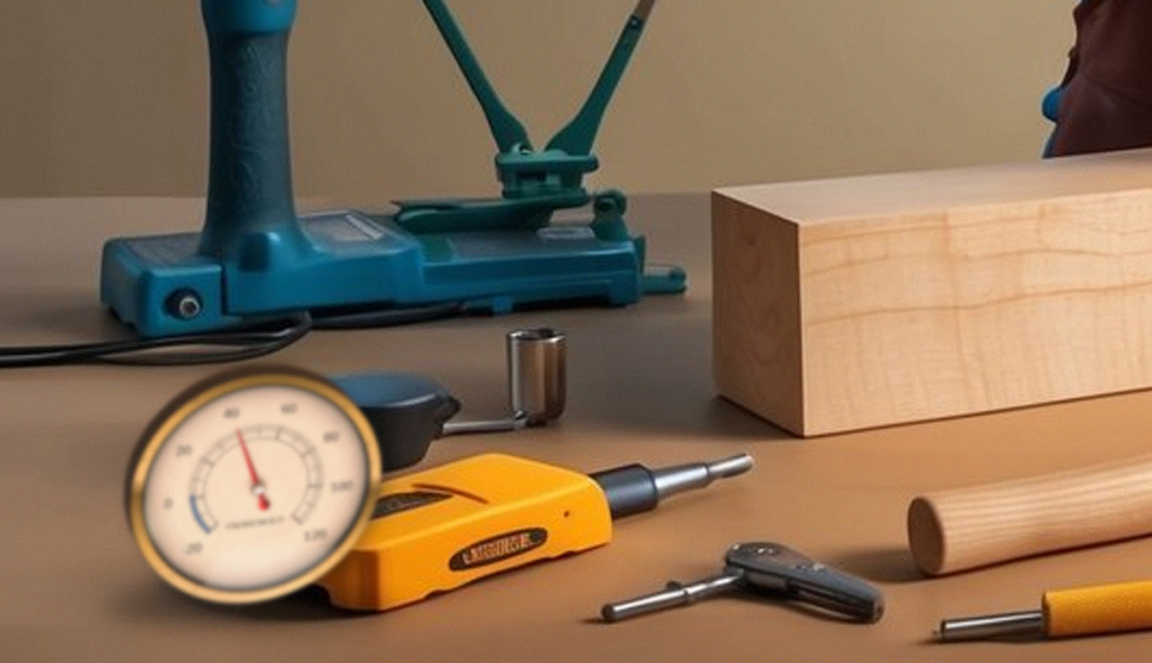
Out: 40; °F
